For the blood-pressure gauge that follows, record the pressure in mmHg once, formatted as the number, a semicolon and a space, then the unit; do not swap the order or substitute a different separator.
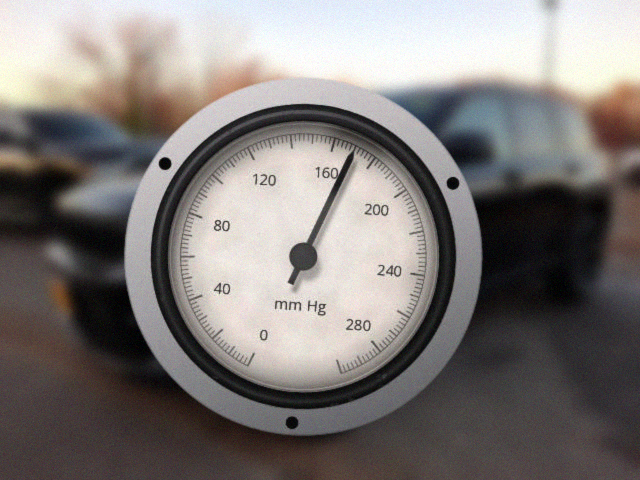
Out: 170; mmHg
